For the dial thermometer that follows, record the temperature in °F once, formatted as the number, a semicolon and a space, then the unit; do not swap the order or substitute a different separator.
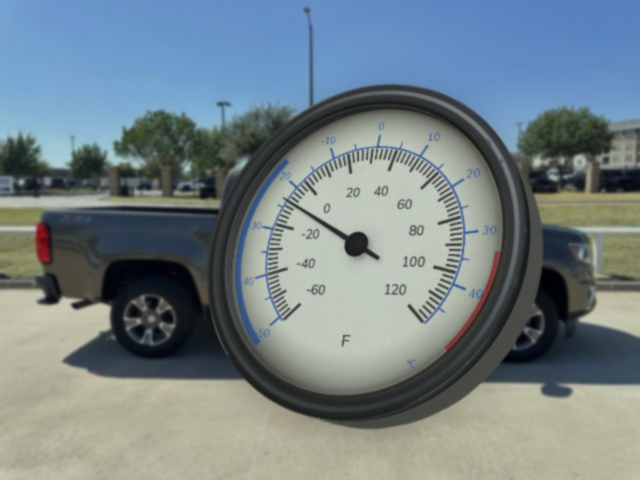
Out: -10; °F
